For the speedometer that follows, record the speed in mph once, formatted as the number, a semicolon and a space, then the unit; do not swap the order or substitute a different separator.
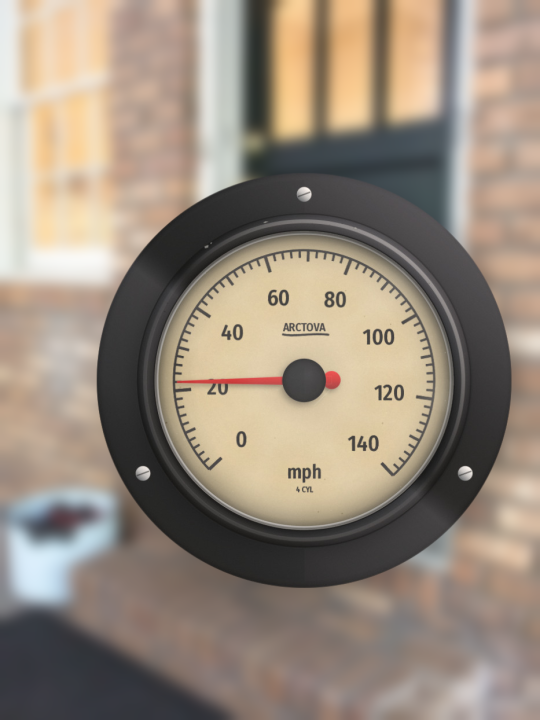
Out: 22; mph
